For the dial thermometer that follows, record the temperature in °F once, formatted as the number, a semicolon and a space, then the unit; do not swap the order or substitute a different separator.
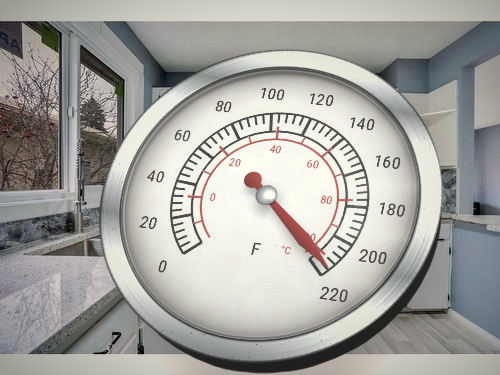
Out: 216; °F
